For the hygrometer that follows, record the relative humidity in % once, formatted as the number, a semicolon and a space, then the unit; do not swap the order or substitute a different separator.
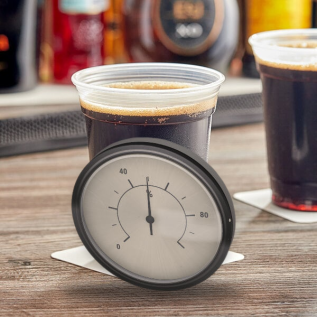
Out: 50; %
